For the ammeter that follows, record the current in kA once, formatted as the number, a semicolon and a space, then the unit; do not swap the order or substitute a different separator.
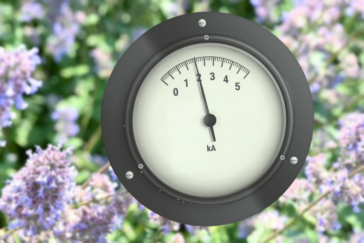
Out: 2; kA
